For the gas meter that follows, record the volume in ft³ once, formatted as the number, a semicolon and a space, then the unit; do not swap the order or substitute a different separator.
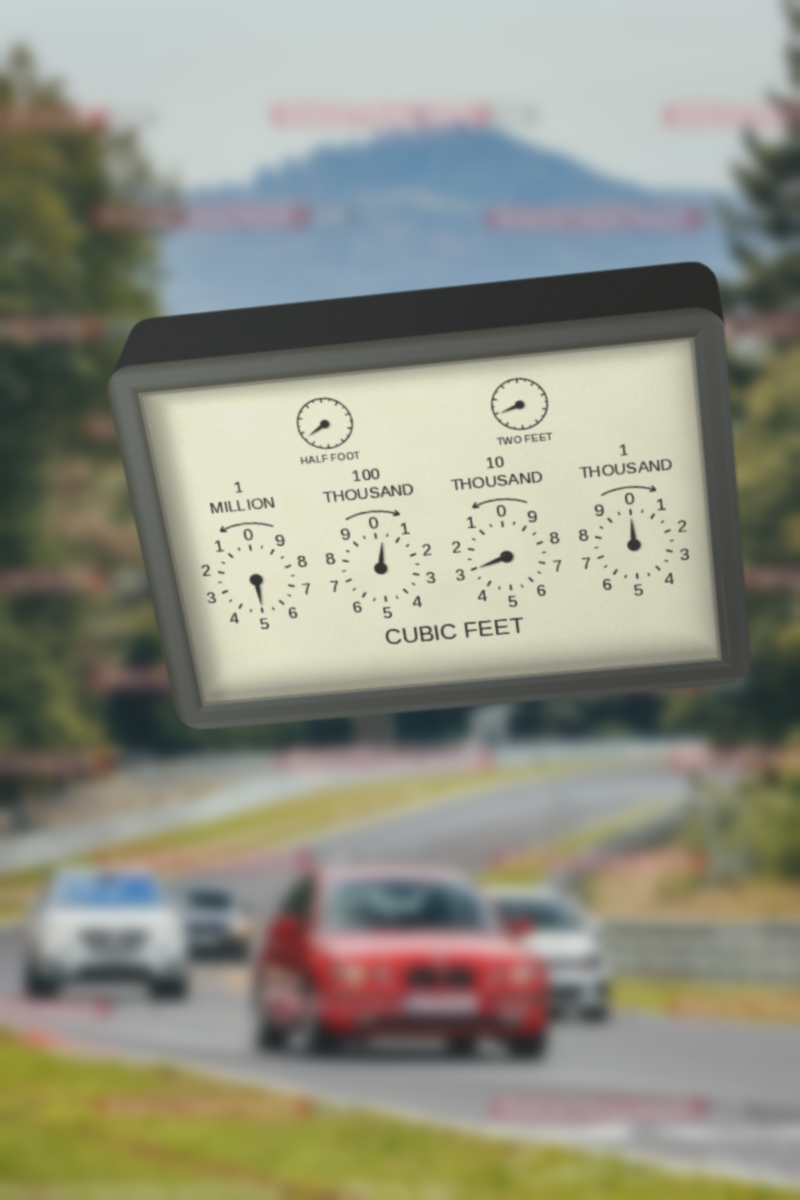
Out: 503000; ft³
